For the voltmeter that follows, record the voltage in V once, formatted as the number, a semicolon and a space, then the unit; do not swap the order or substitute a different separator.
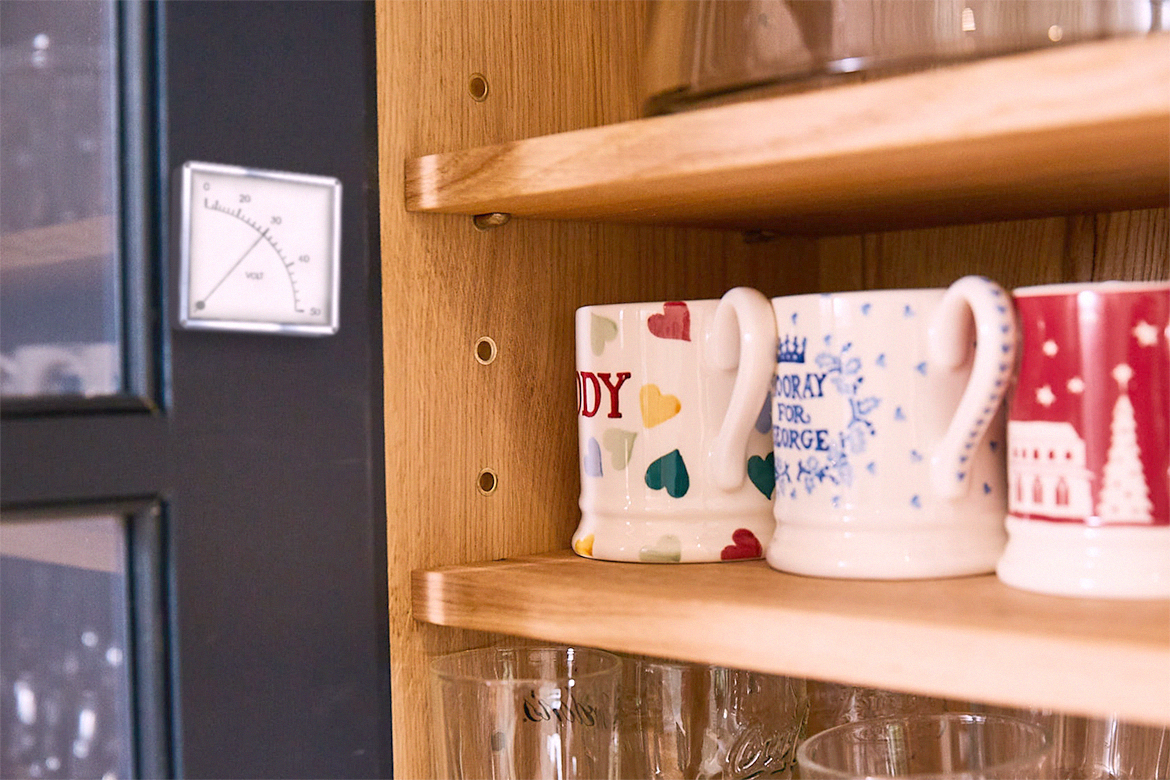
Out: 30; V
